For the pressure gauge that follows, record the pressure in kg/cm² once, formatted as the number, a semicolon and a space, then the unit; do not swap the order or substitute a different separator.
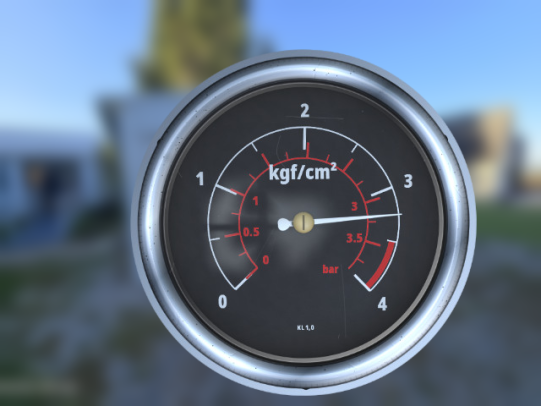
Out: 3.25; kg/cm²
